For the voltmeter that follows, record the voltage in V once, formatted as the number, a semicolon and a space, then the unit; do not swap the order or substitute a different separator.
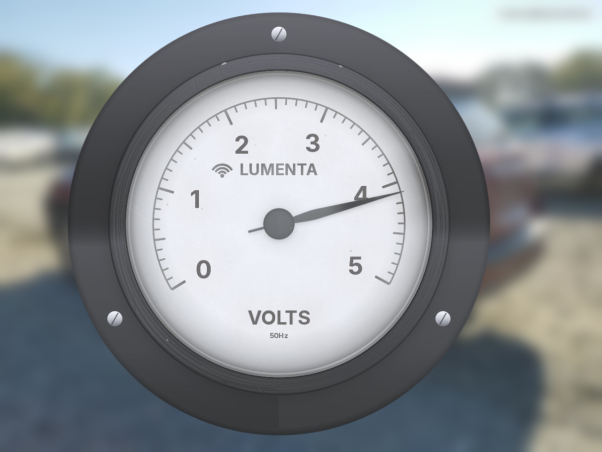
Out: 4.1; V
